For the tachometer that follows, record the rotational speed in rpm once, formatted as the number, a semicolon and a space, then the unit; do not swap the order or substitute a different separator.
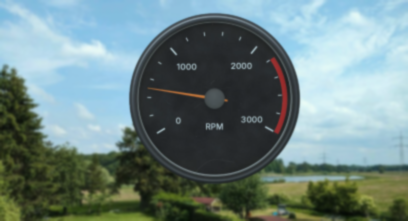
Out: 500; rpm
